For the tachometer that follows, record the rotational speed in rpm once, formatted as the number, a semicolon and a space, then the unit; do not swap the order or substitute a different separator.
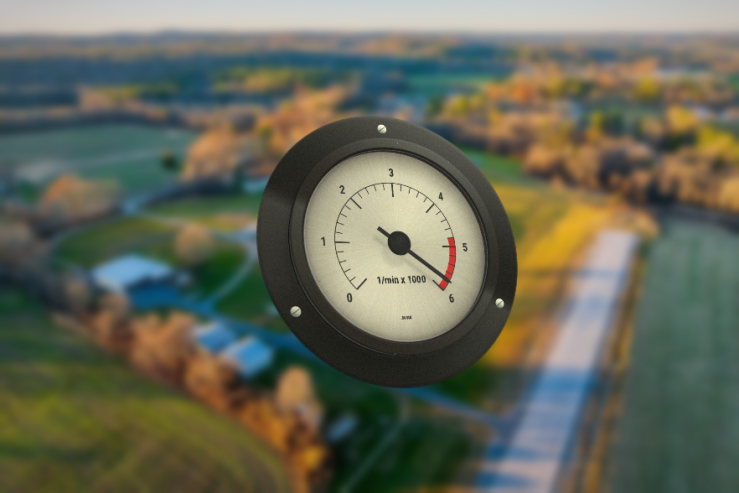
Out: 5800; rpm
